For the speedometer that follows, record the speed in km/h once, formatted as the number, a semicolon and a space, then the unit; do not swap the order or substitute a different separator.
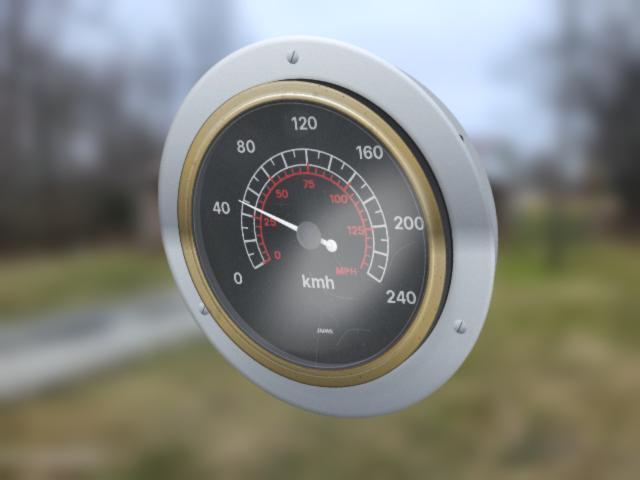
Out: 50; km/h
